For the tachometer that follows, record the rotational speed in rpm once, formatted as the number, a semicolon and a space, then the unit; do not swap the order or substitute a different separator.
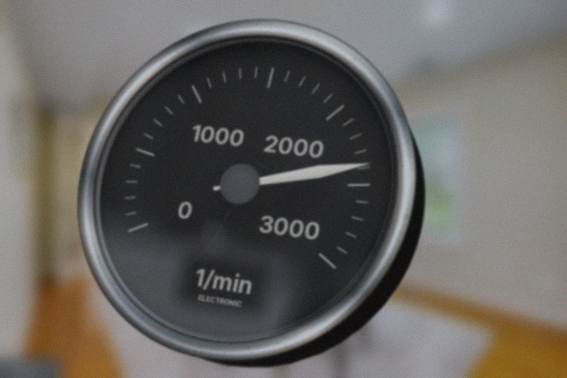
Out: 2400; rpm
